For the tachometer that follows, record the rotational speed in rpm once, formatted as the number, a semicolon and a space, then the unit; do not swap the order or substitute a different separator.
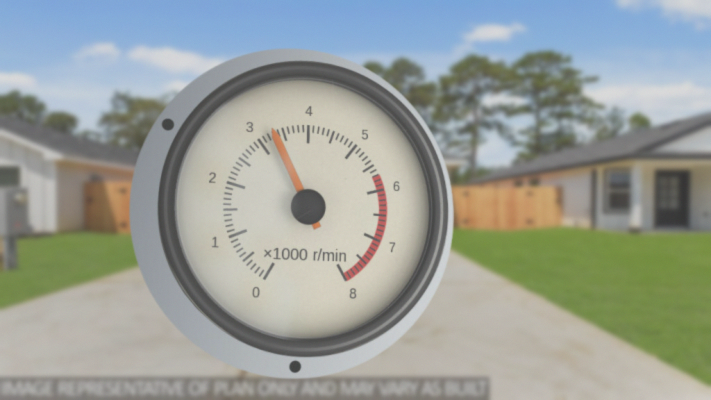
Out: 3300; rpm
